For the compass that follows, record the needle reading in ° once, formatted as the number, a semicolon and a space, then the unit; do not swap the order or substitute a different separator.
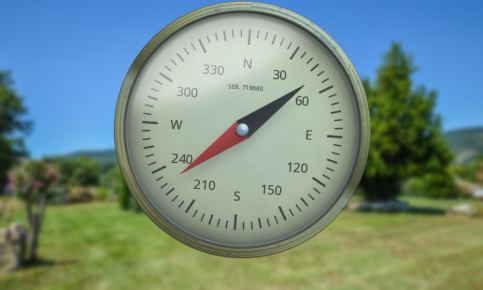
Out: 230; °
